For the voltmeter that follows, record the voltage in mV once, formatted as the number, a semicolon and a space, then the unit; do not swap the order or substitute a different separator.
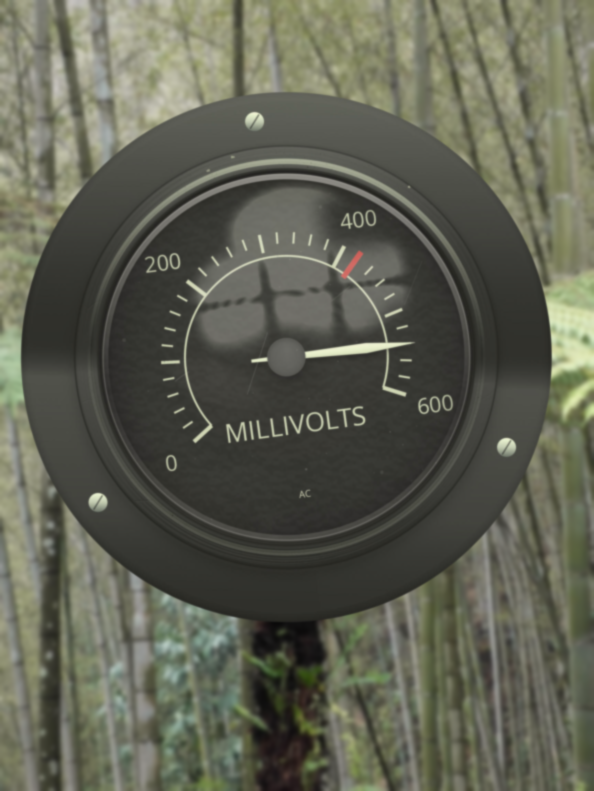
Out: 540; mV
